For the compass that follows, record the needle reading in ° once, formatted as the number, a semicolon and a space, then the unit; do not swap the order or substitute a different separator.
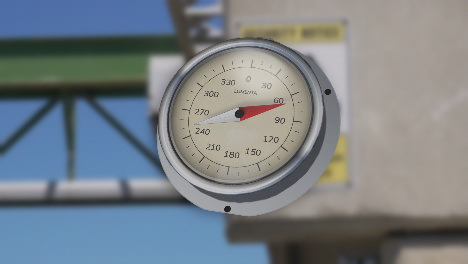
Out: 70; °
